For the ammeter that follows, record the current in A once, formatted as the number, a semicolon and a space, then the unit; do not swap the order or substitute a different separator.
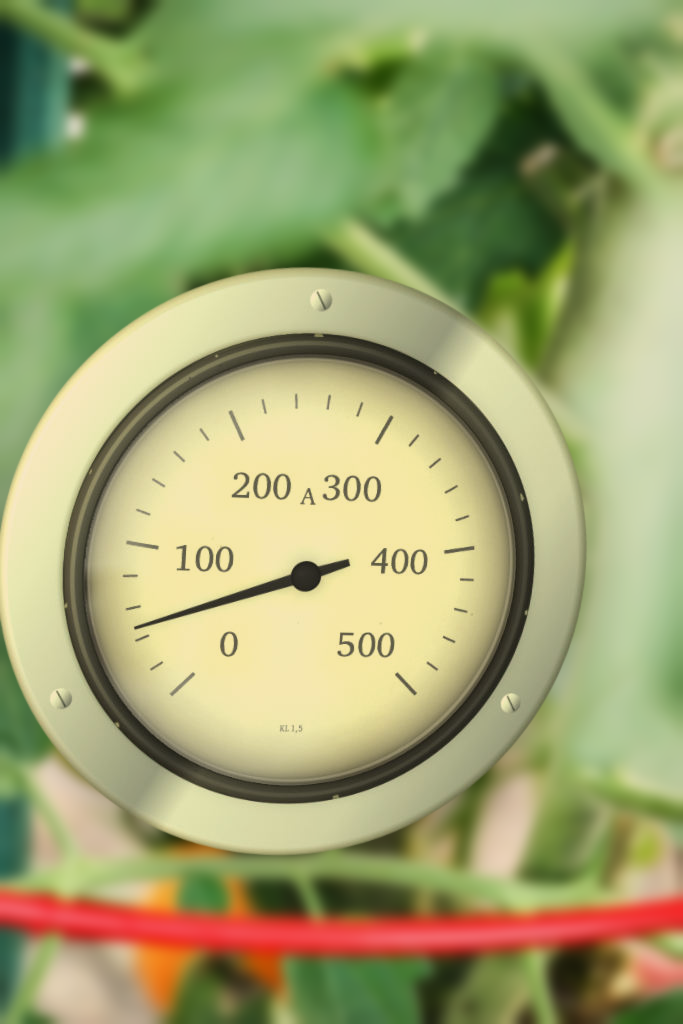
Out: 50; A
